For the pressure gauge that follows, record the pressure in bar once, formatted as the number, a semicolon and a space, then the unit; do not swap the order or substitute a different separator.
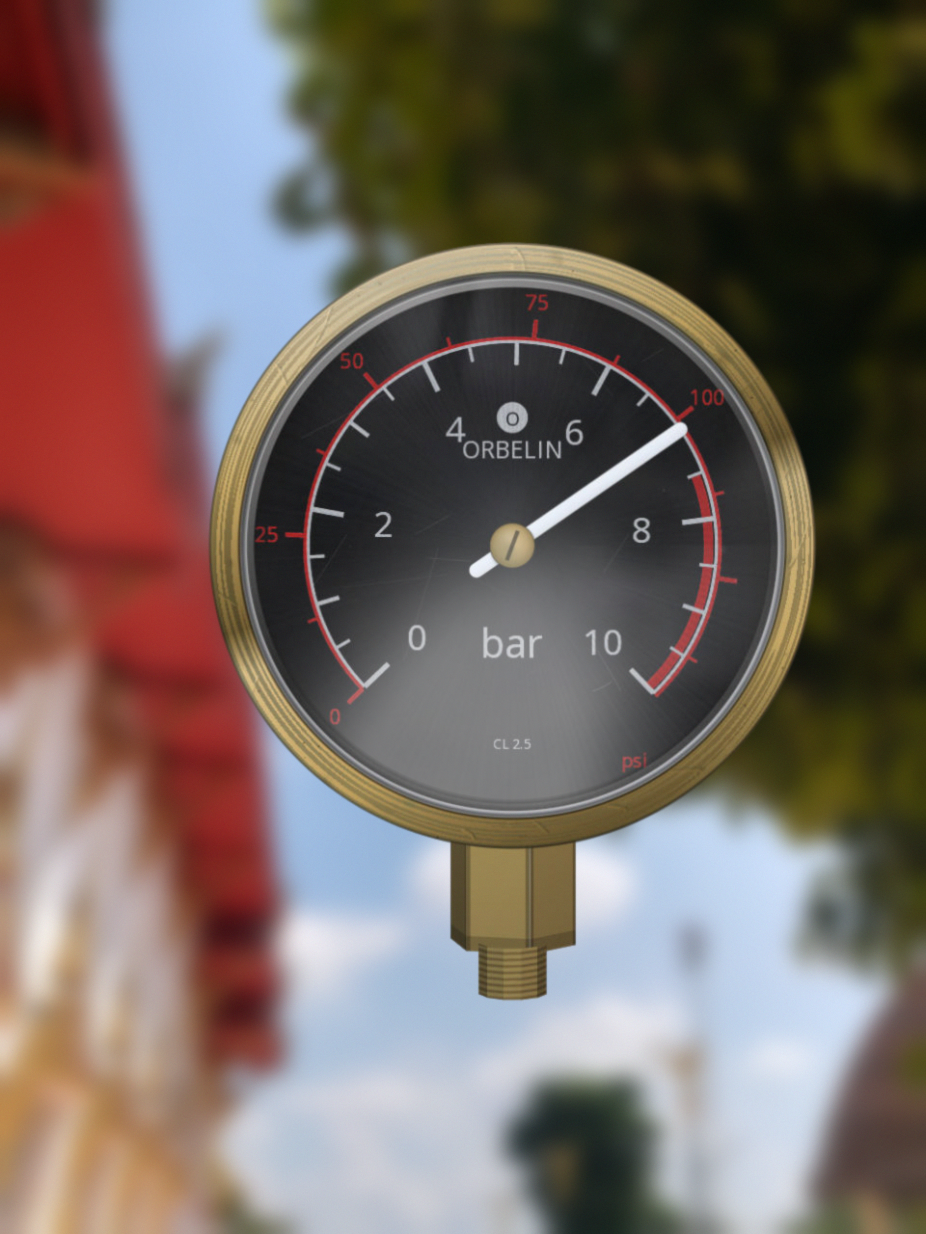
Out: 7; bar
